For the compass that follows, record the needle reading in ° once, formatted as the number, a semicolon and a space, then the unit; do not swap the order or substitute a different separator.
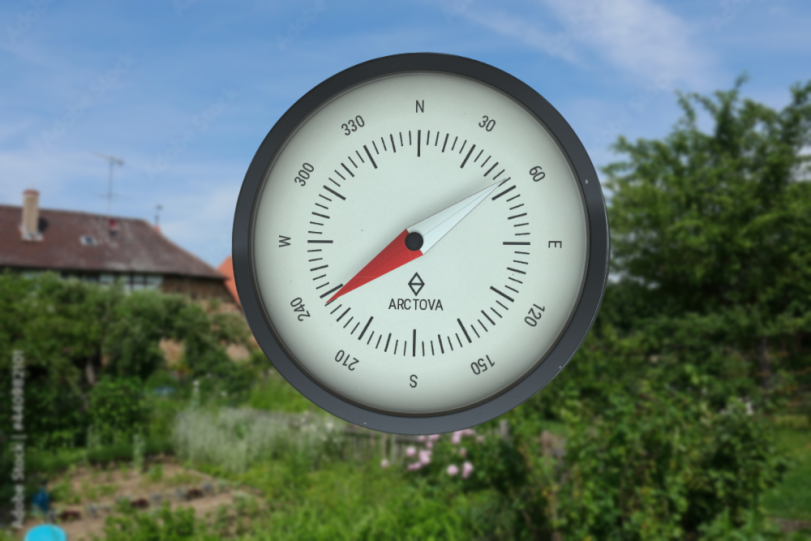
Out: 235; °
